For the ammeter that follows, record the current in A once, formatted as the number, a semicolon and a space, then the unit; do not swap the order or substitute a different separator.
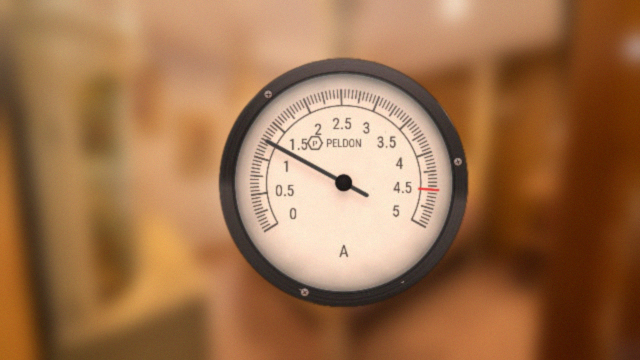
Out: 1.25; A
